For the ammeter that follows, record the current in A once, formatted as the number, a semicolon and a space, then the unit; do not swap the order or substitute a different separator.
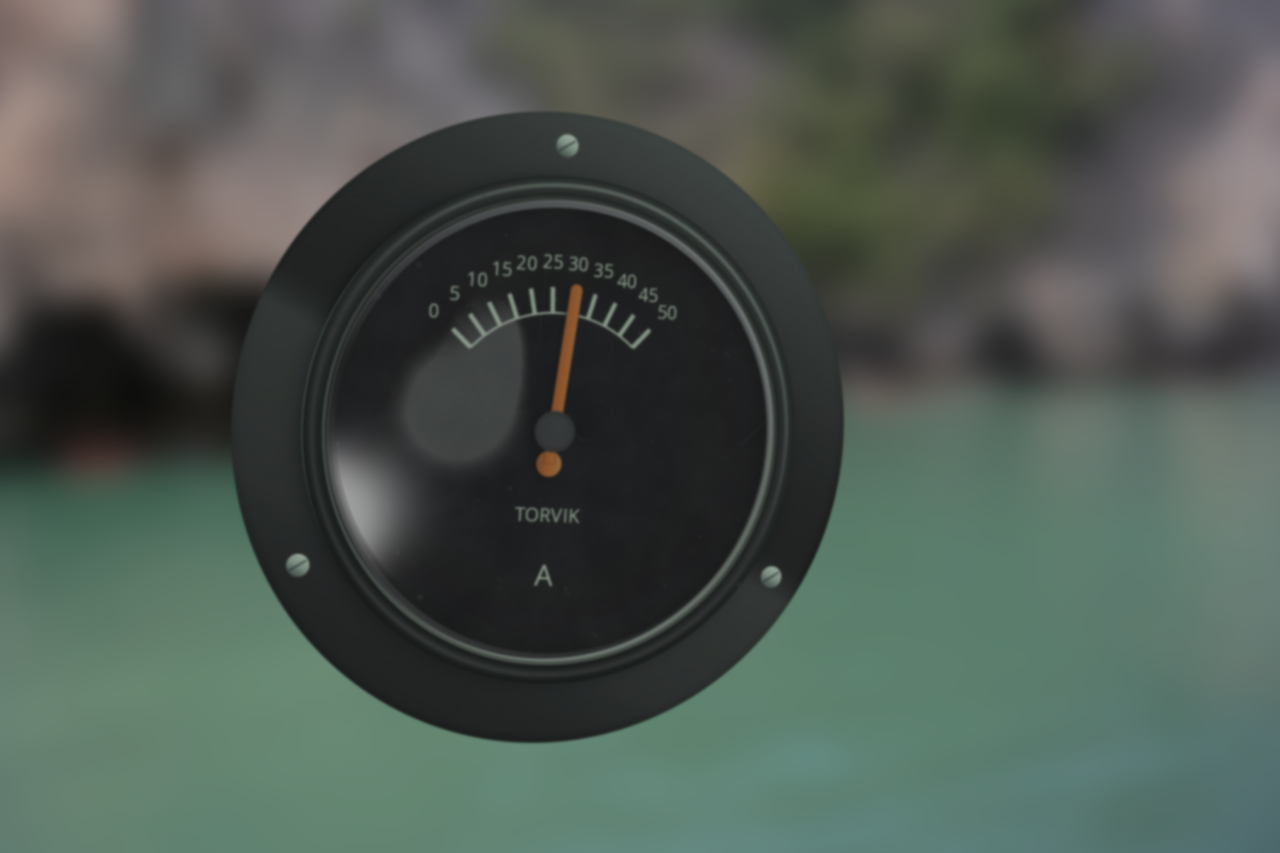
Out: 30; A
